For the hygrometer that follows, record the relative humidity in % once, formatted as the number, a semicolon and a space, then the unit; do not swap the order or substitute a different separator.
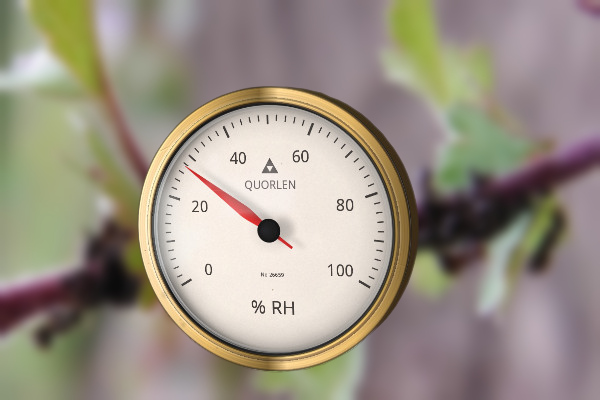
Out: 28; %
